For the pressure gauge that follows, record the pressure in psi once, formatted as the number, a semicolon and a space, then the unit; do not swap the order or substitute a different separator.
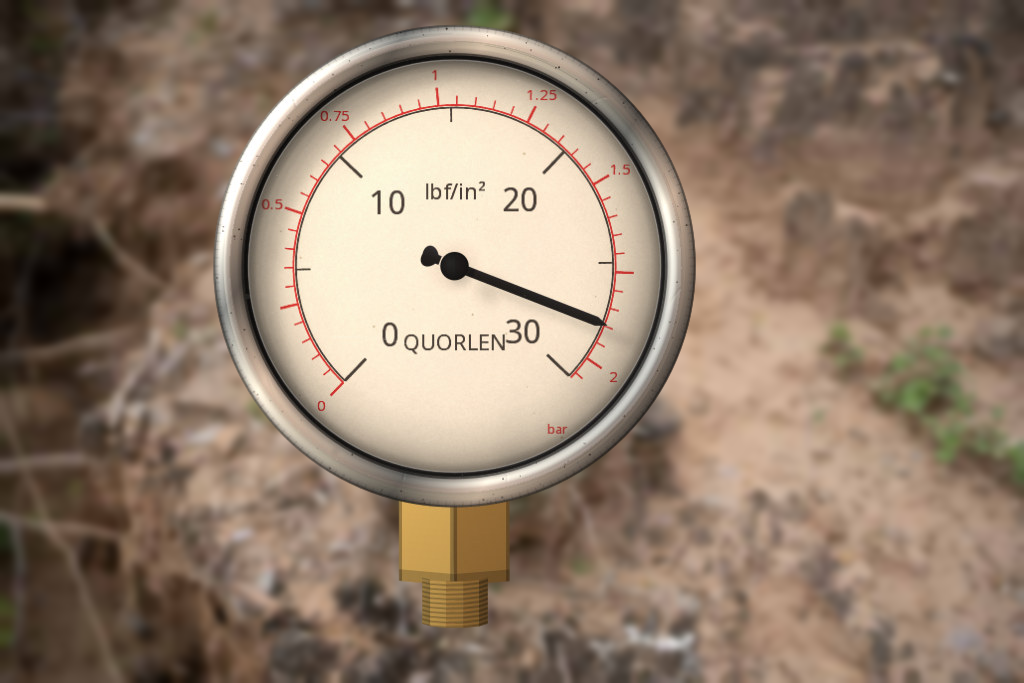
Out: 27.5; psi
